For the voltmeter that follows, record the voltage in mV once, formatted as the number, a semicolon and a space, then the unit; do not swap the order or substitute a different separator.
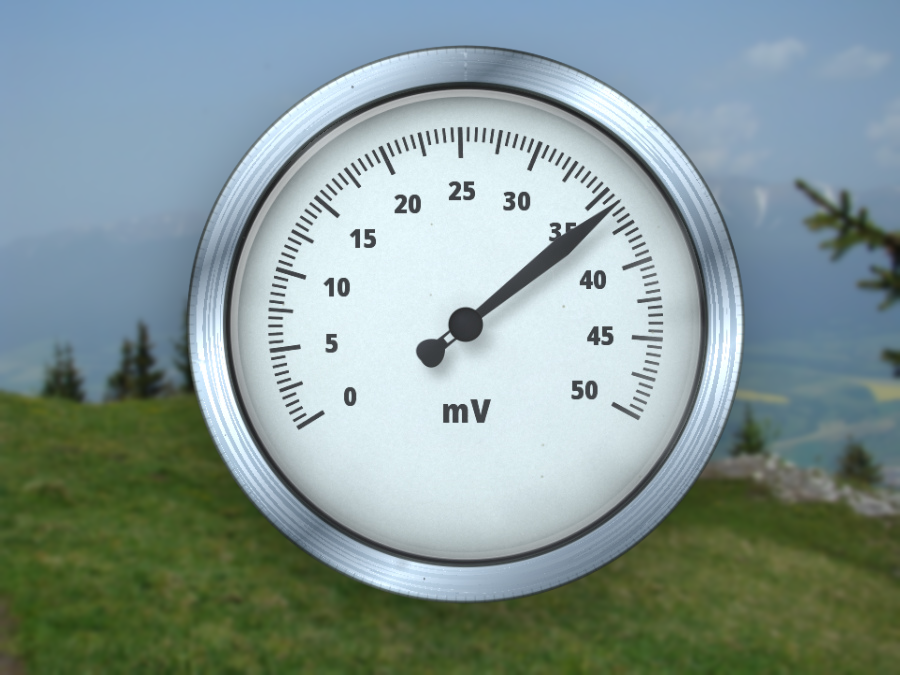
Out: 36; mV
